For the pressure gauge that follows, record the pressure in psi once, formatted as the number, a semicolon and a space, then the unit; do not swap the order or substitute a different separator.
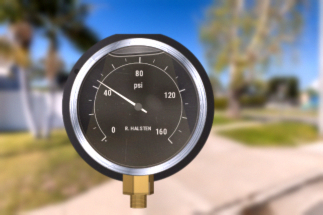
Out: 45; psi
